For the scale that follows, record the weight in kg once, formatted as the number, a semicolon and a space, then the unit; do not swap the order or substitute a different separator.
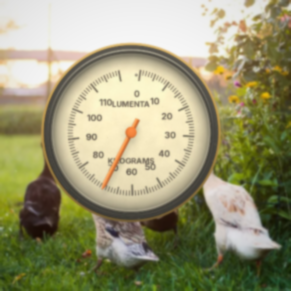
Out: 70; kg
